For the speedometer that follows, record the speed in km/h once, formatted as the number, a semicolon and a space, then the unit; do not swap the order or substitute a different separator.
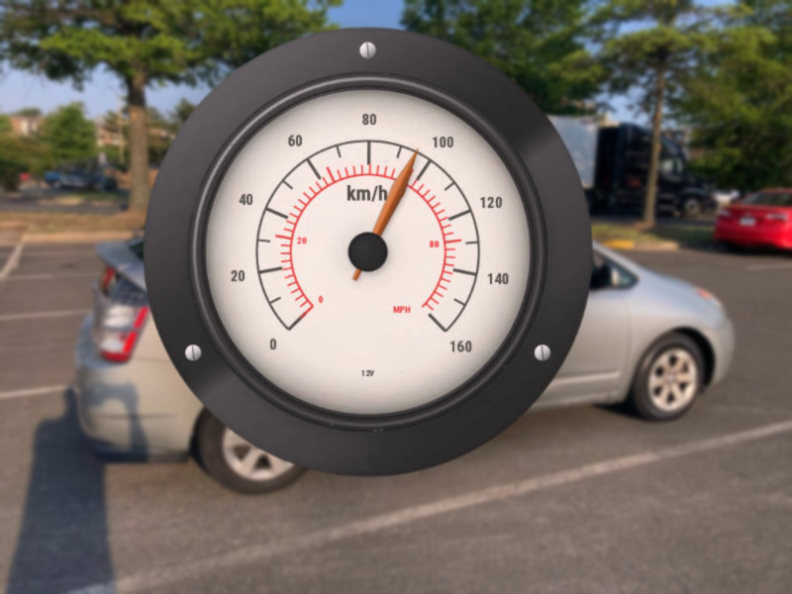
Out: 95; km/h
